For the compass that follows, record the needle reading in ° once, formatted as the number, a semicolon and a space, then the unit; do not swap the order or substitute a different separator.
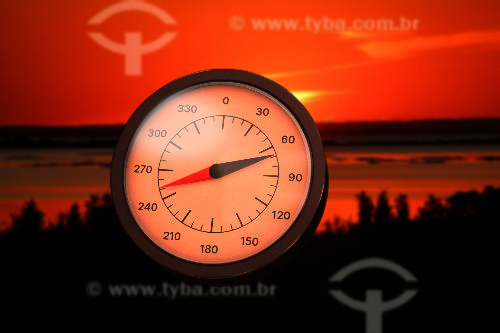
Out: 250; °
